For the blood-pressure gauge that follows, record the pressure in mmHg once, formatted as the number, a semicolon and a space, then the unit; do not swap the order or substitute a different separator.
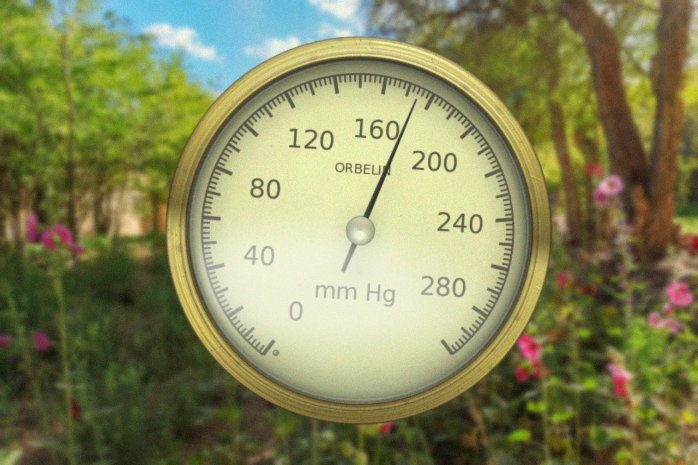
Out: 174; mmHg
